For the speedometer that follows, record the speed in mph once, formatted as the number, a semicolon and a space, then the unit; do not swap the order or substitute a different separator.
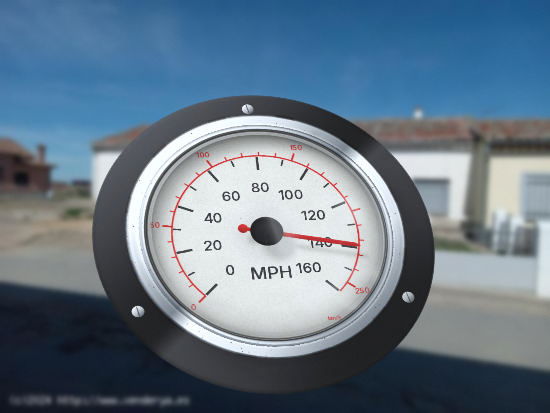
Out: 140; mph
